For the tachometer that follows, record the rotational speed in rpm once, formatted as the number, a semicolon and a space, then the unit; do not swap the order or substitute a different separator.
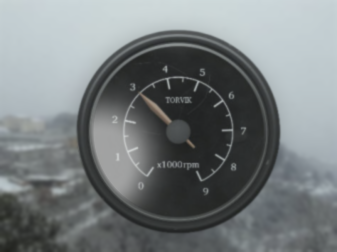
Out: 3000; rpm
